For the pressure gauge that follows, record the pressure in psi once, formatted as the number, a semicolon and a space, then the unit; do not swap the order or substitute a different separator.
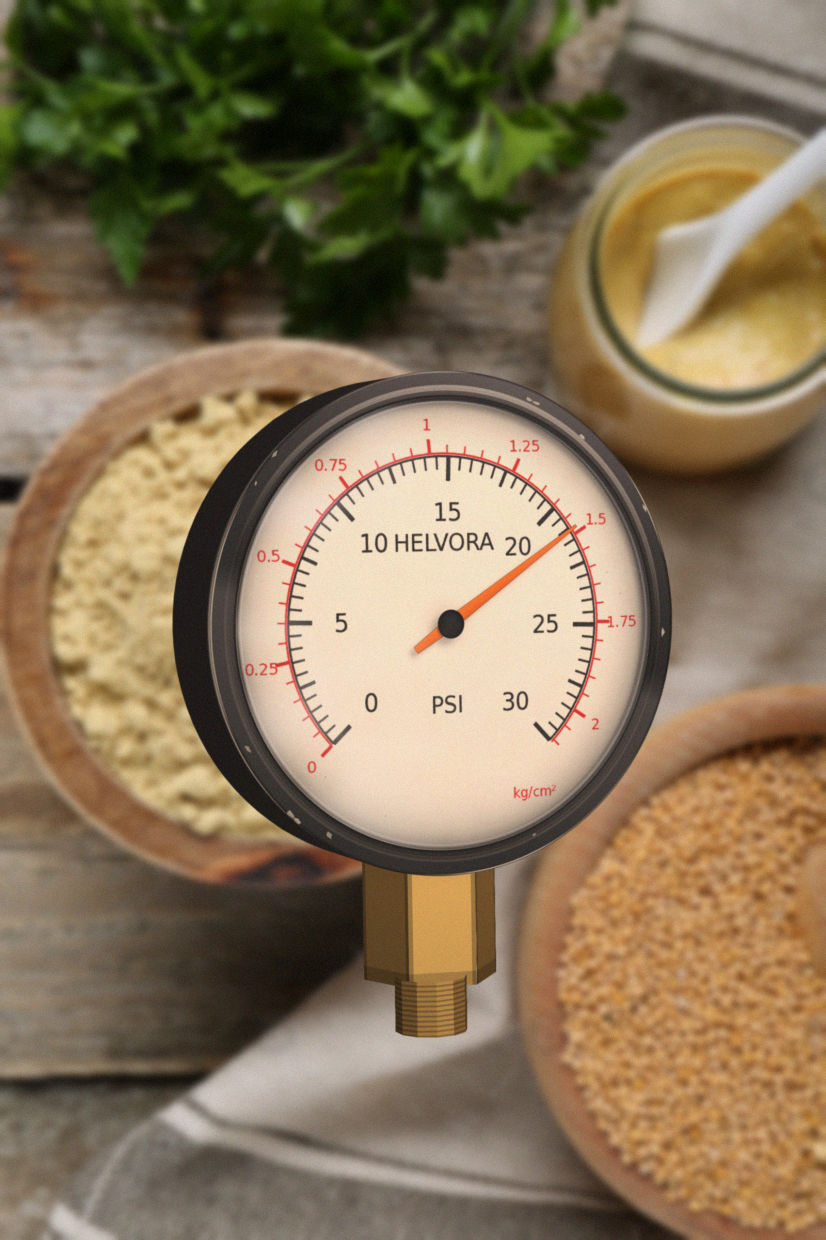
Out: 21; psi
